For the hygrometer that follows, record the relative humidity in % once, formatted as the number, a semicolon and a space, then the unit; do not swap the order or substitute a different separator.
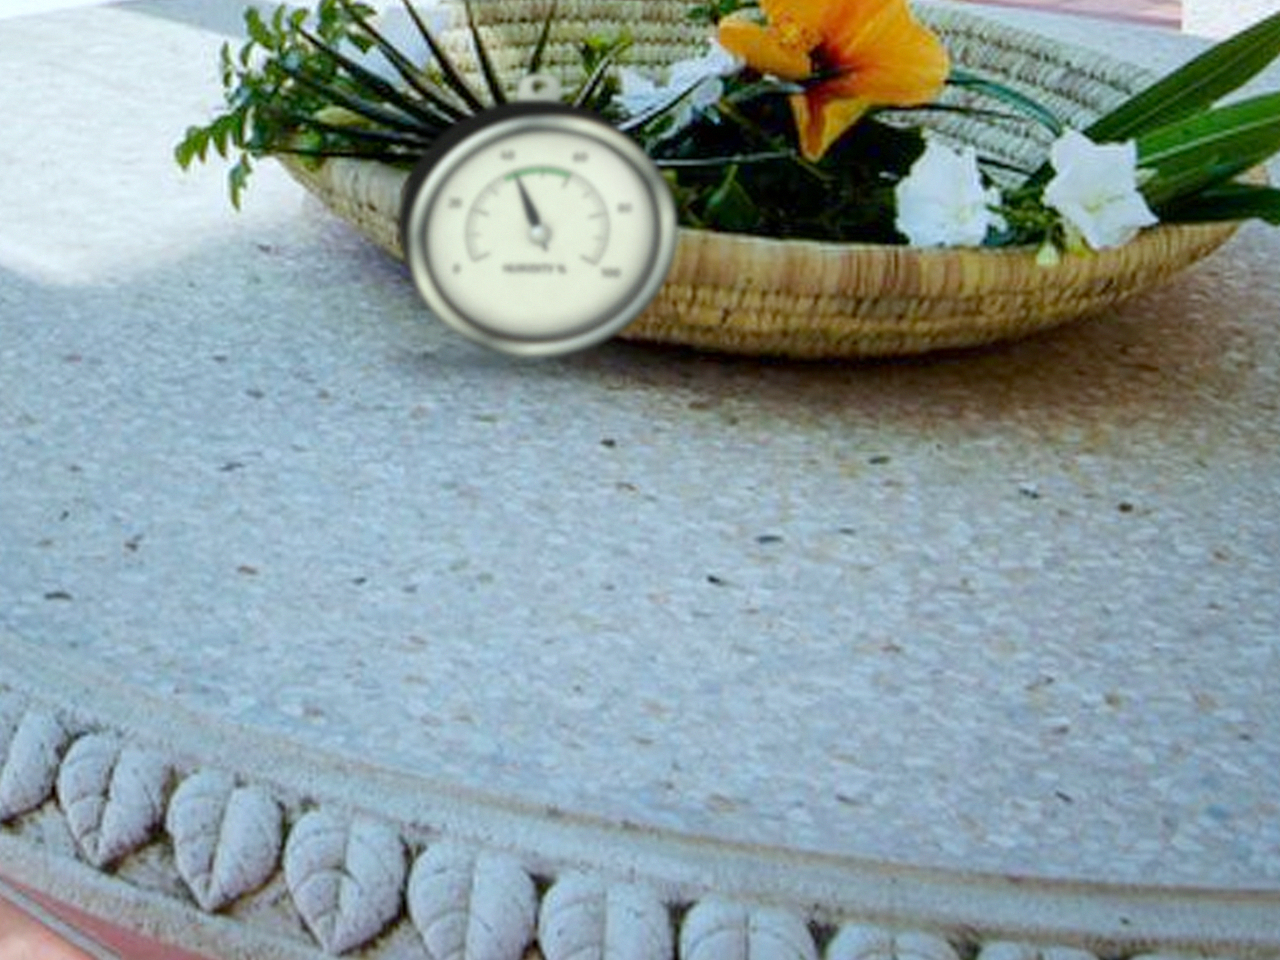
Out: 40; %
